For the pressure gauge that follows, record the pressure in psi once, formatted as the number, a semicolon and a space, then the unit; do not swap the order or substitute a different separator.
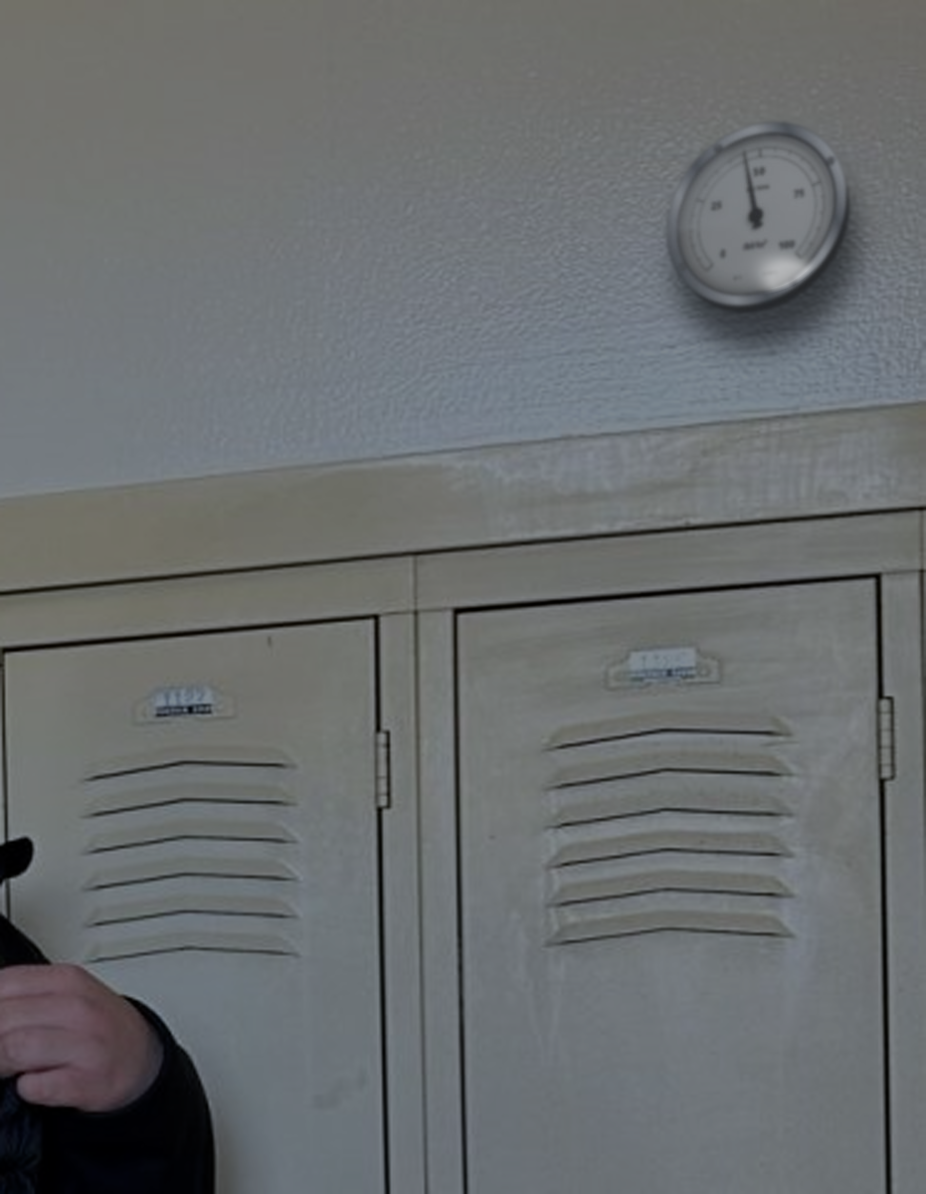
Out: 45; psi
